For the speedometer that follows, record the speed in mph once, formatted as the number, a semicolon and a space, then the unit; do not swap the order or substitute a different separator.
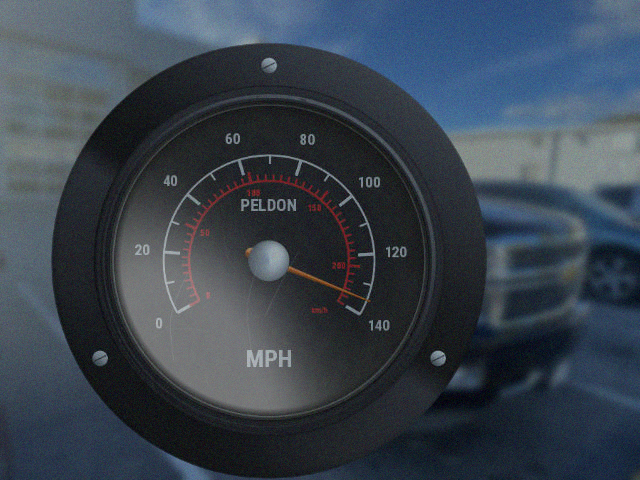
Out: 135; mph
